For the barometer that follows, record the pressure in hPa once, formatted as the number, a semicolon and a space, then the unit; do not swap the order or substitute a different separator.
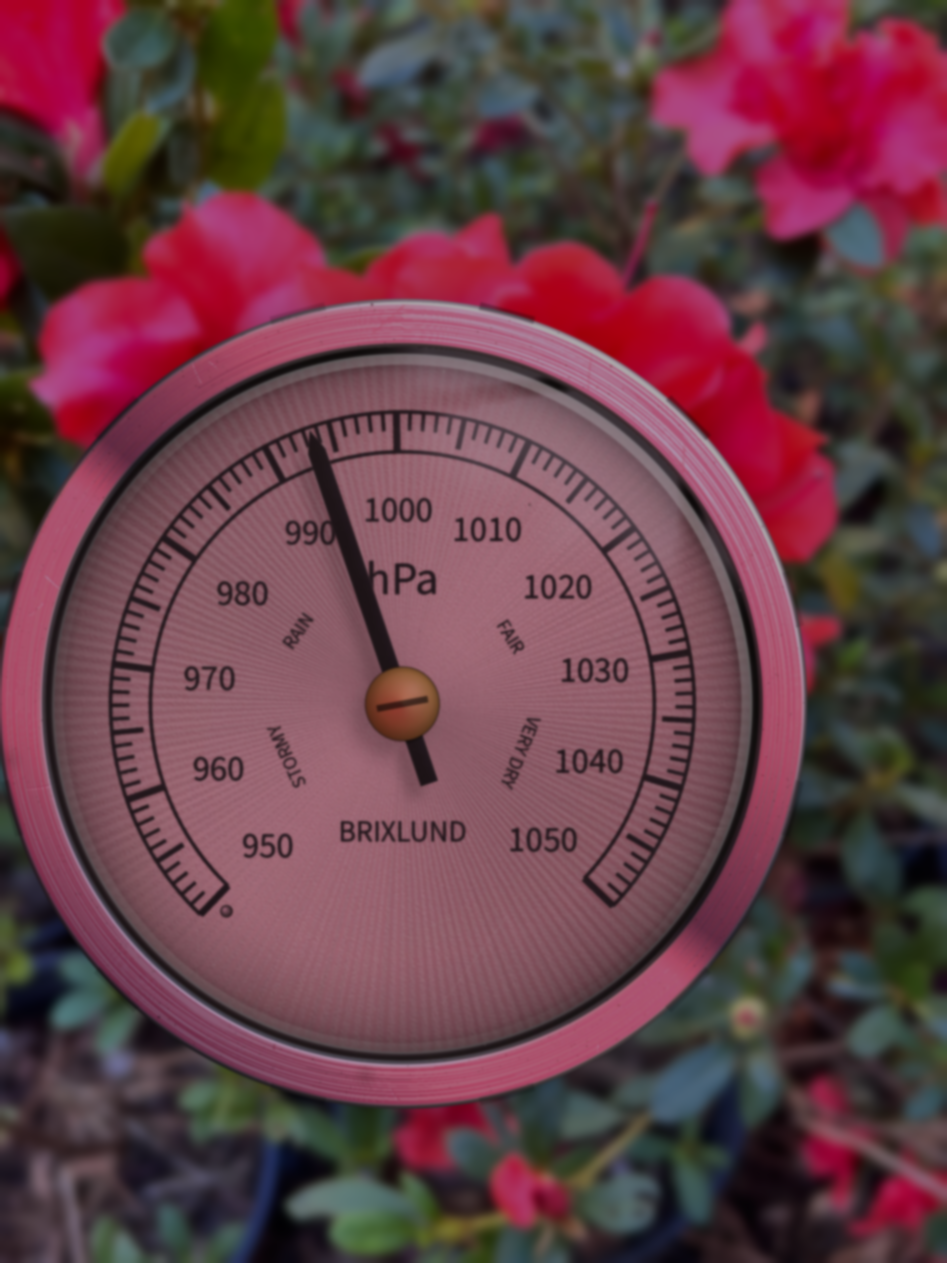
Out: 993.5; hPa
